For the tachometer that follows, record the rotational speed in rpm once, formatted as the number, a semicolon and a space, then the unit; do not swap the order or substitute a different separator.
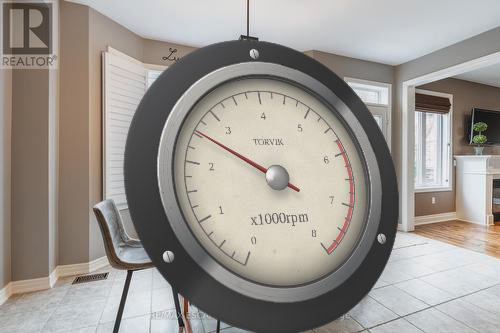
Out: 2500; rpm
